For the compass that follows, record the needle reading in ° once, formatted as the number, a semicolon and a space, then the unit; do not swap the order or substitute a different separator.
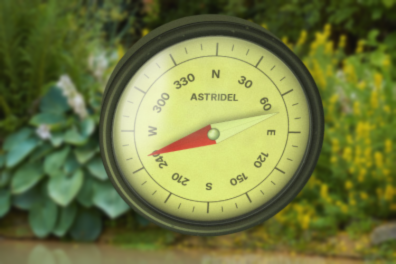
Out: 250; °
